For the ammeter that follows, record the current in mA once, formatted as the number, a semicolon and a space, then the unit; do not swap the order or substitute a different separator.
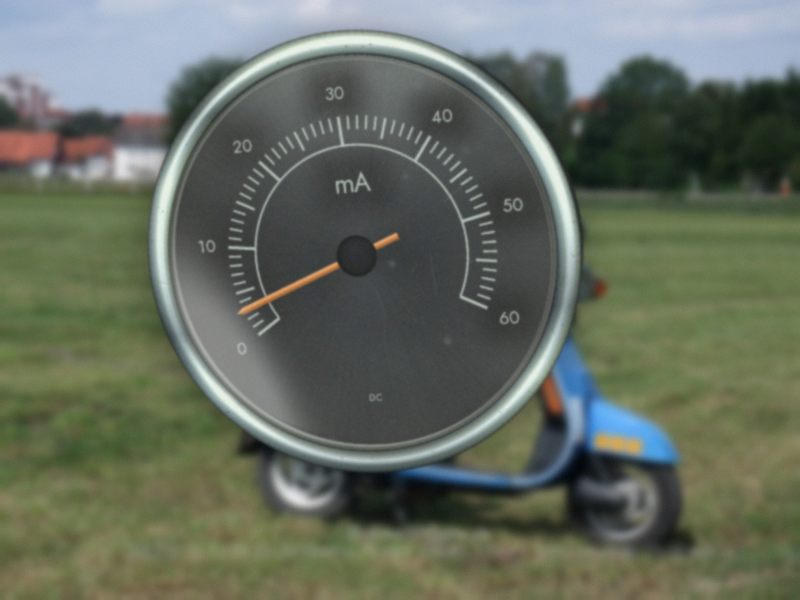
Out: 3; mA
